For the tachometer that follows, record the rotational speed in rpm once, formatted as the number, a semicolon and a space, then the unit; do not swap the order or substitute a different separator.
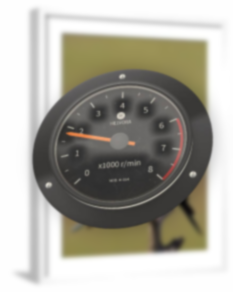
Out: 1750; rpm
